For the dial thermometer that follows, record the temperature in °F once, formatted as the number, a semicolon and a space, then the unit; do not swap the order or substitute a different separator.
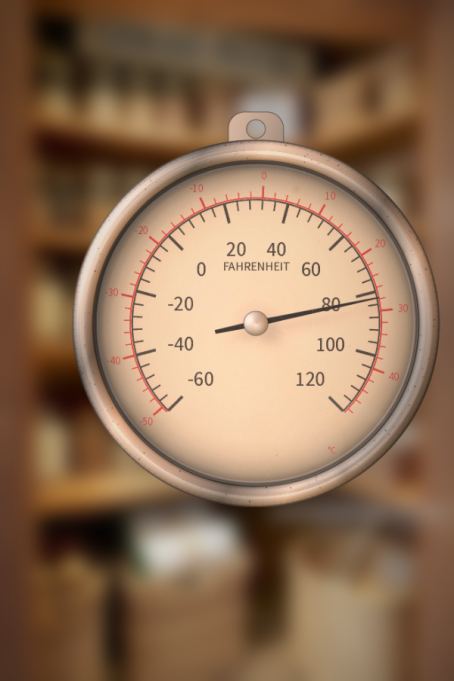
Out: 82; °F
